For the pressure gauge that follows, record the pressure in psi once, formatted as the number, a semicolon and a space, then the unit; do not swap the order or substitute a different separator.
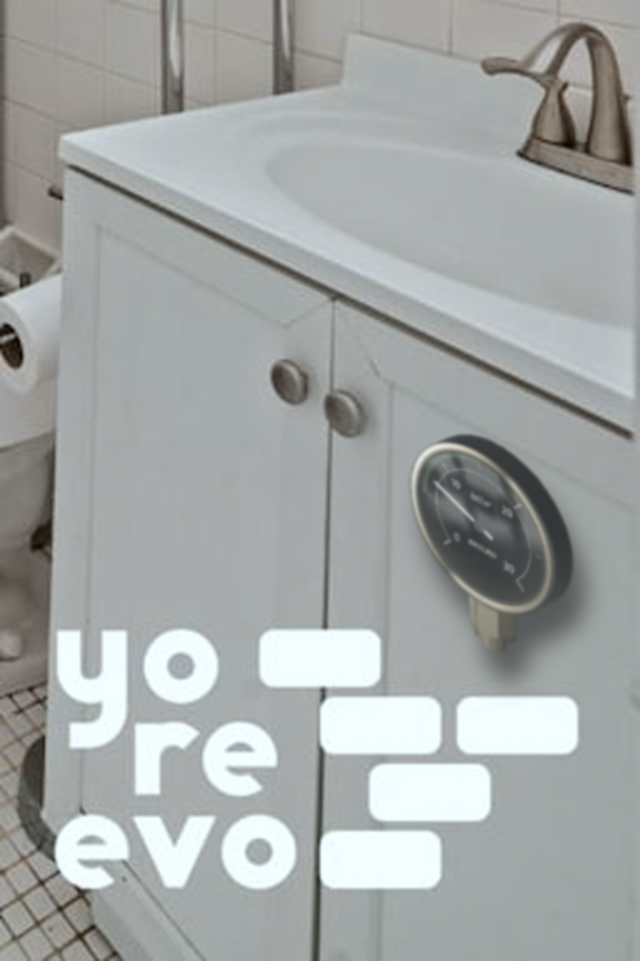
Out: 7.5; psi
